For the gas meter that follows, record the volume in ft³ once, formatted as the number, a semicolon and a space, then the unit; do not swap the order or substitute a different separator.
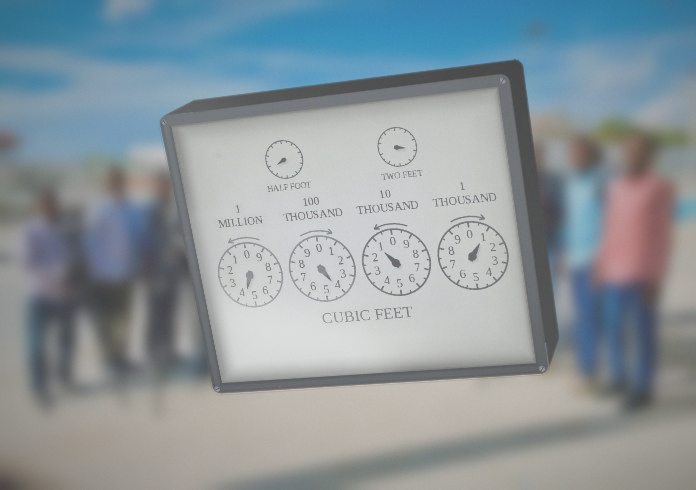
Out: 441100; ft³
